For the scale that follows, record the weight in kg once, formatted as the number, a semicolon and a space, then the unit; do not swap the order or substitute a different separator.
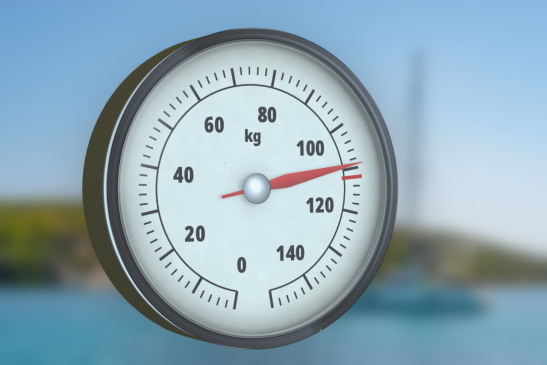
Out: 109; kg
